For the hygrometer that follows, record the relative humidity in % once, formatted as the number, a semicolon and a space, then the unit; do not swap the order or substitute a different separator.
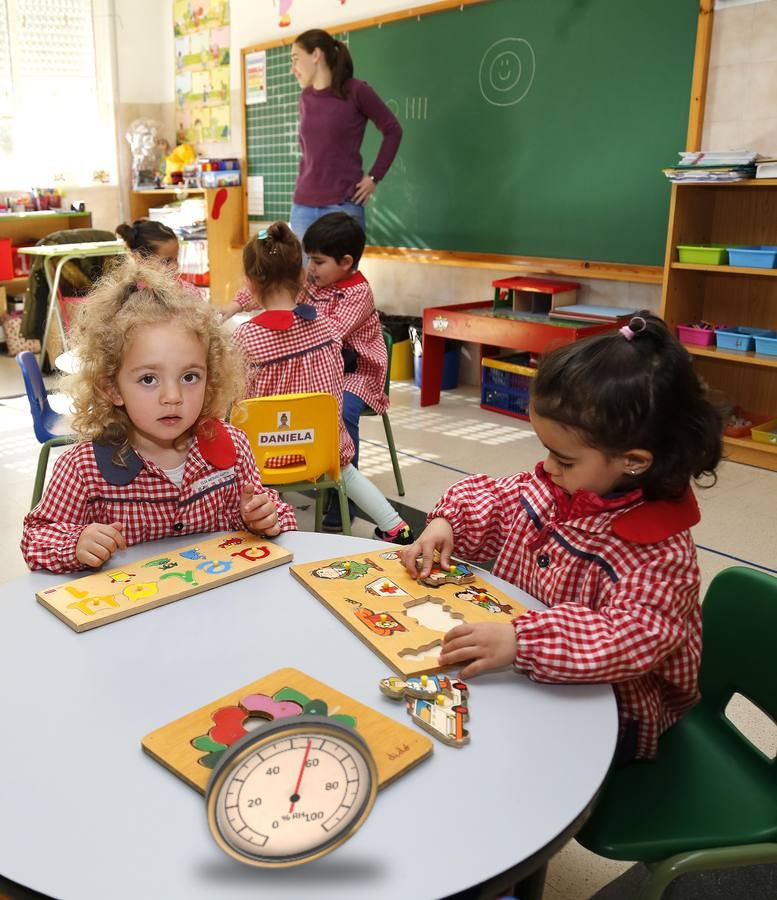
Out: 55; %
